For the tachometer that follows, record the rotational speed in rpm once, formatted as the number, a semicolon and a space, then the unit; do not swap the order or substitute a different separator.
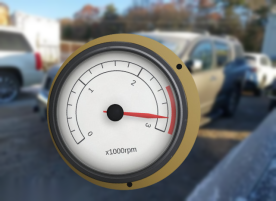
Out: 2800; rpm
